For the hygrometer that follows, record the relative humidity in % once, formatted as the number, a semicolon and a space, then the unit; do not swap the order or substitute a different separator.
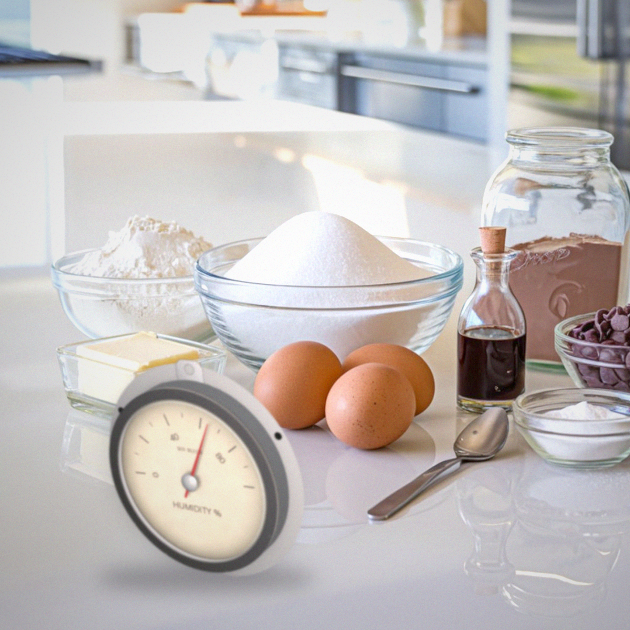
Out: 65; %
